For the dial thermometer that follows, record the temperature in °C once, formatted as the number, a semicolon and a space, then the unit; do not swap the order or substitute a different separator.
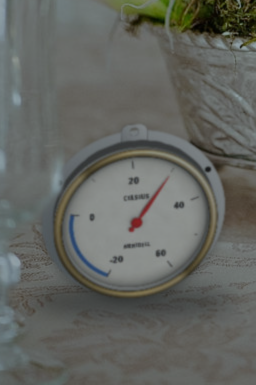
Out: 30; °C
